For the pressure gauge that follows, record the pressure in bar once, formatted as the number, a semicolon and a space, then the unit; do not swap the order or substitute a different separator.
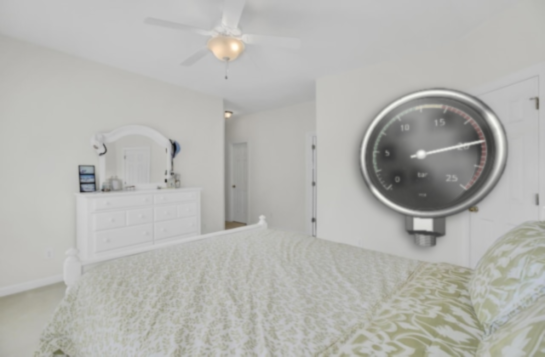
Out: 20; bar
